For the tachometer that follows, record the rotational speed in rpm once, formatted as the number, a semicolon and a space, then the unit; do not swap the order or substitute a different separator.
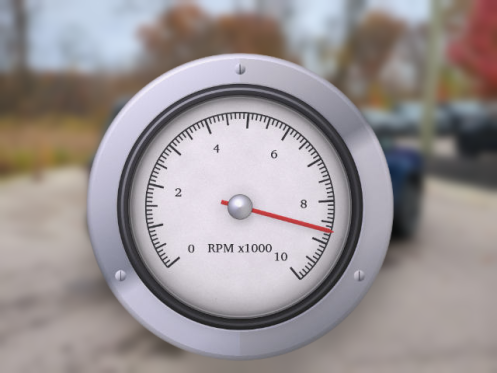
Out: 8700; rpm
